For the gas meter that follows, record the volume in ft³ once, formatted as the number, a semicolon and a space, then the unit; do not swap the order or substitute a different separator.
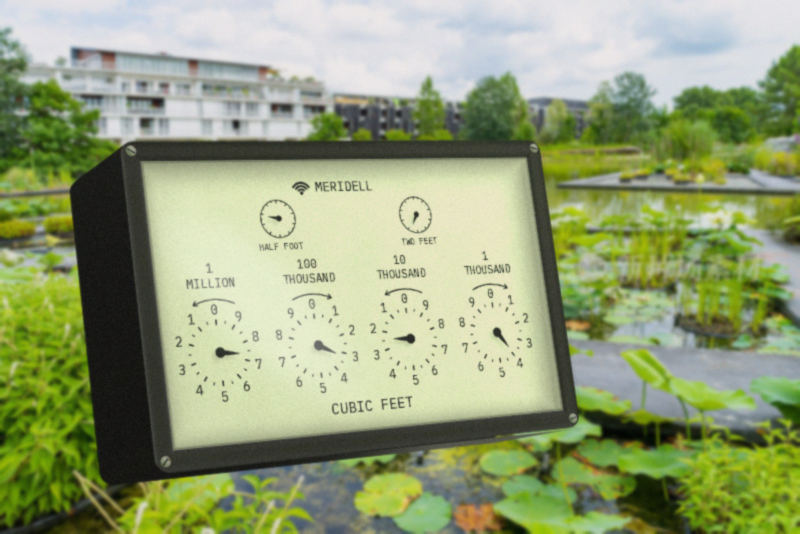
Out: 732400; ft³
